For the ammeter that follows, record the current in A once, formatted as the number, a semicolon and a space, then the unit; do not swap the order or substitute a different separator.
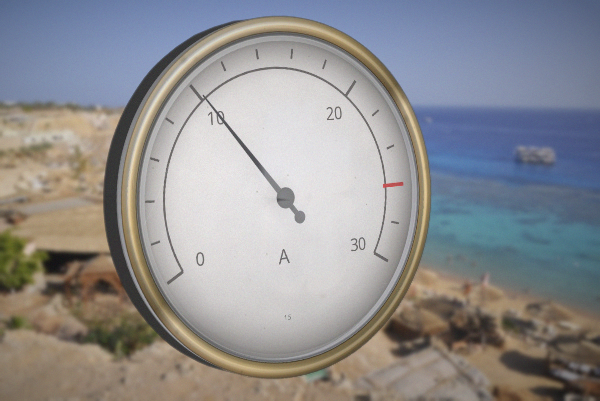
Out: 10; A
